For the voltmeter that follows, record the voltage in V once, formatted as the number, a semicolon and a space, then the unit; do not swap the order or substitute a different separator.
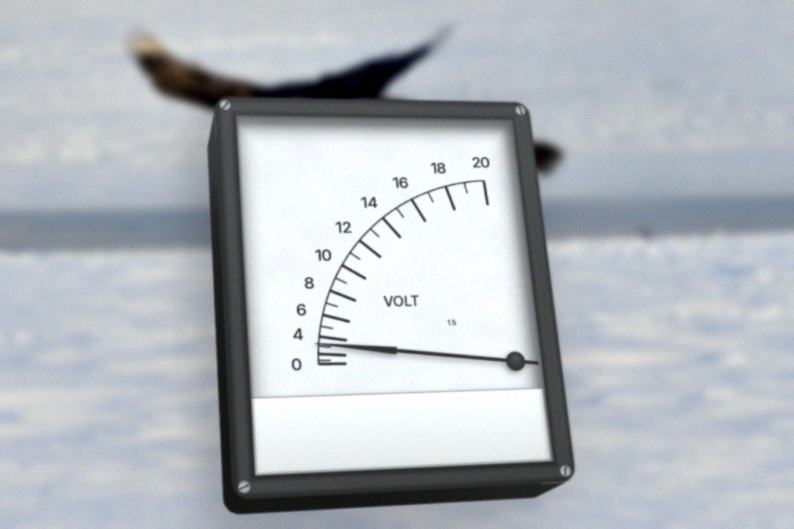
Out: 3; V
